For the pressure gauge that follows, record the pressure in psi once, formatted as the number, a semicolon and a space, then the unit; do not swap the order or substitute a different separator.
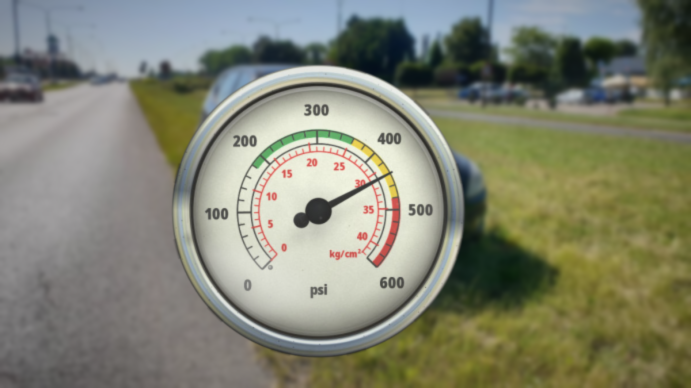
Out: 440; psi
